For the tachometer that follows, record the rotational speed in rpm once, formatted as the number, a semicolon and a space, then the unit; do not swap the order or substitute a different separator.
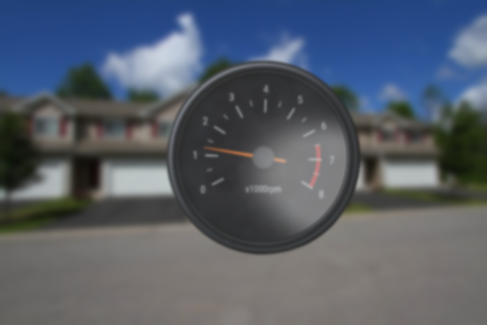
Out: 1250; rpm
